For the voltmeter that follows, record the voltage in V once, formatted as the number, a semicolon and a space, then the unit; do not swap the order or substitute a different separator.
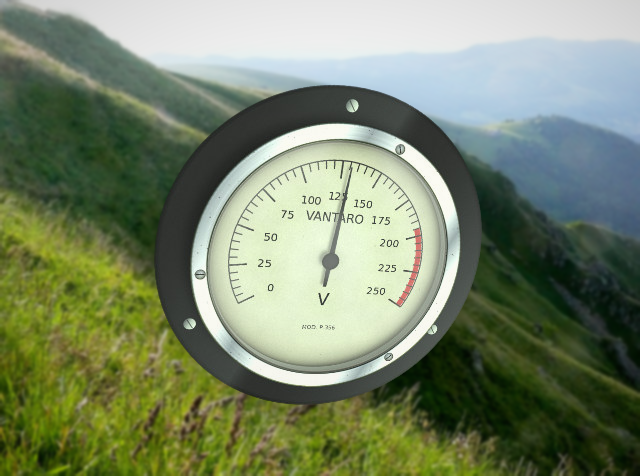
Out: 130; V
